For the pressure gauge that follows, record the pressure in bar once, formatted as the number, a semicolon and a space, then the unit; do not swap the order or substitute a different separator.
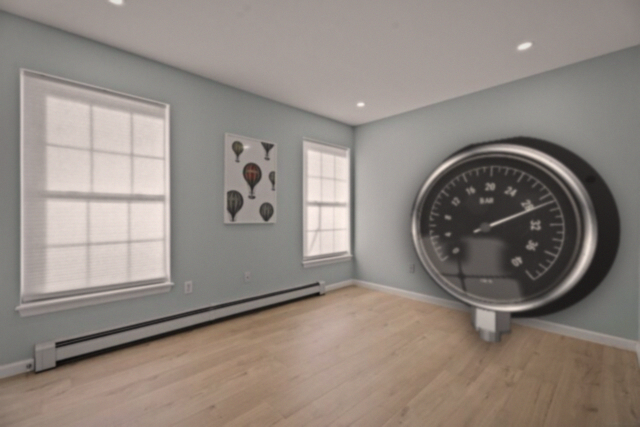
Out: 29; bar
